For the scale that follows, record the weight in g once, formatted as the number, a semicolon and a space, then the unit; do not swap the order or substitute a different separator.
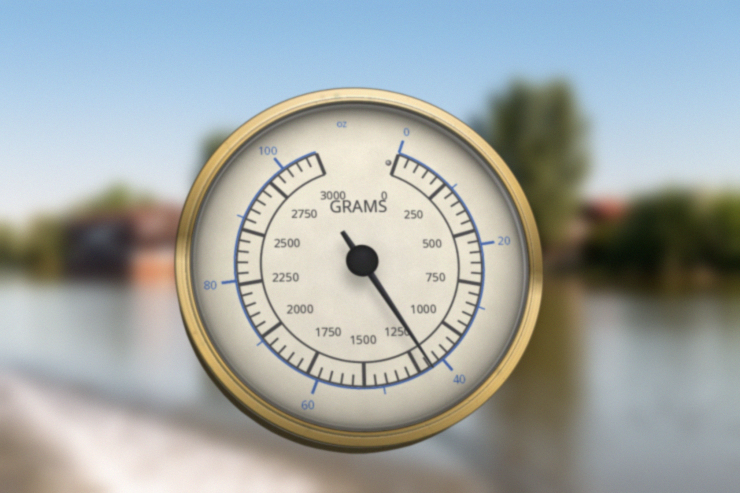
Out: 1200; g
